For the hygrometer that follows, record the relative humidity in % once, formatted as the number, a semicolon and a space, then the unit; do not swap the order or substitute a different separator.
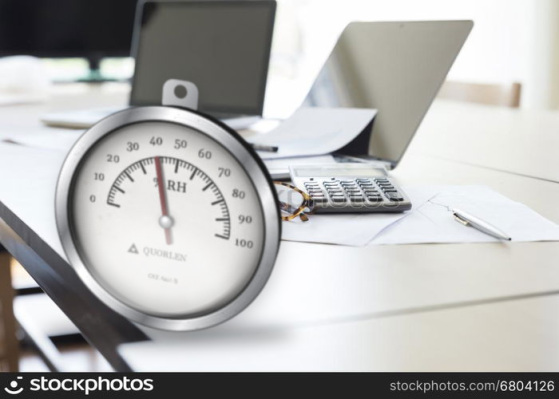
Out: 40; %
